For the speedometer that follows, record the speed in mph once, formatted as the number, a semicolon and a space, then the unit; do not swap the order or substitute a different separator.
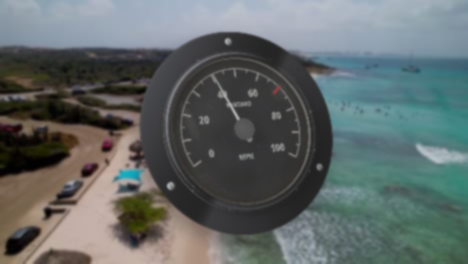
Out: 40; mph
